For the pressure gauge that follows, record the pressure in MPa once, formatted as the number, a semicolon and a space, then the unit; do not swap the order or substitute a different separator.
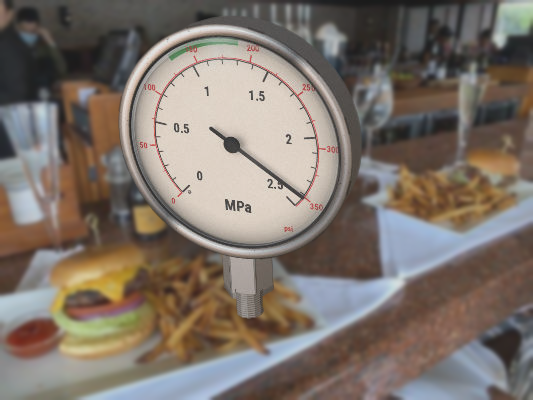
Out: 2.4; MPa
